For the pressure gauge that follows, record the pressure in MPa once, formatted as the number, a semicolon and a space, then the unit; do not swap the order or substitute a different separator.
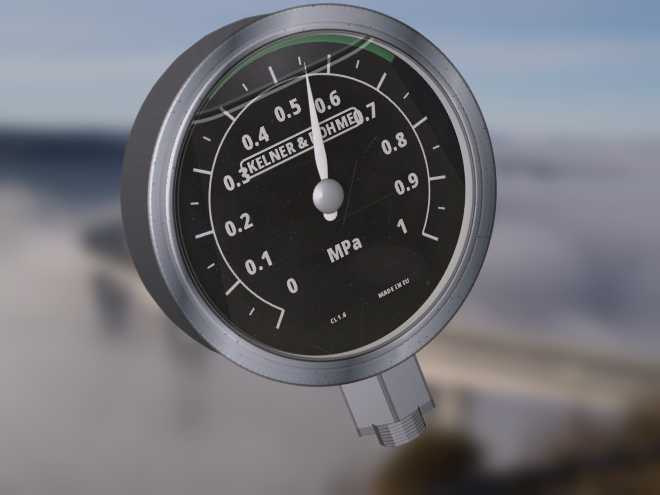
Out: 0.55; MPa
